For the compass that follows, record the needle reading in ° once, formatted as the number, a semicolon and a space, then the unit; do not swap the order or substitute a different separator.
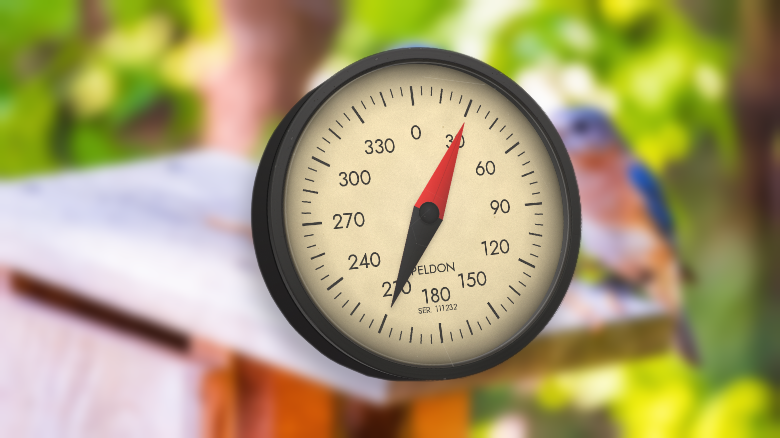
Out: 30; °
